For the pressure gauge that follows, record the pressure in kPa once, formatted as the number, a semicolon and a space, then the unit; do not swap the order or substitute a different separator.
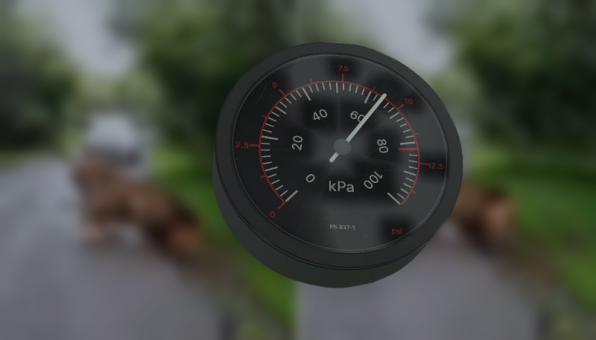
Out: 64; kPa
